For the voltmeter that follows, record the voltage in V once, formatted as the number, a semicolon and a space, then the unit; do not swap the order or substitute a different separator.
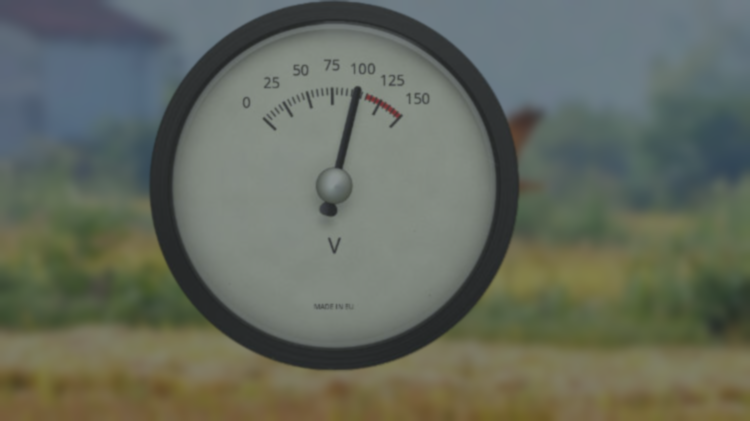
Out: 100; V
